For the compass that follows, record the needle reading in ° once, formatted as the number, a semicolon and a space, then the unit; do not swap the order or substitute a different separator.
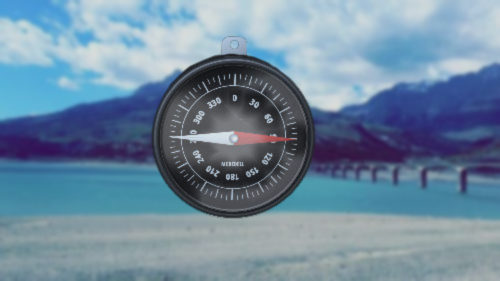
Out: 90; °
